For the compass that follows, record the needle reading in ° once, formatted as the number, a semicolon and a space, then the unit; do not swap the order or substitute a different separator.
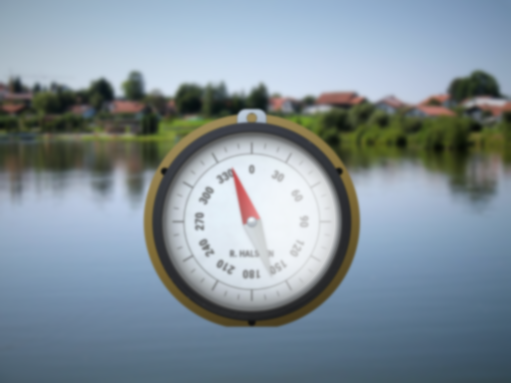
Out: 340; °
